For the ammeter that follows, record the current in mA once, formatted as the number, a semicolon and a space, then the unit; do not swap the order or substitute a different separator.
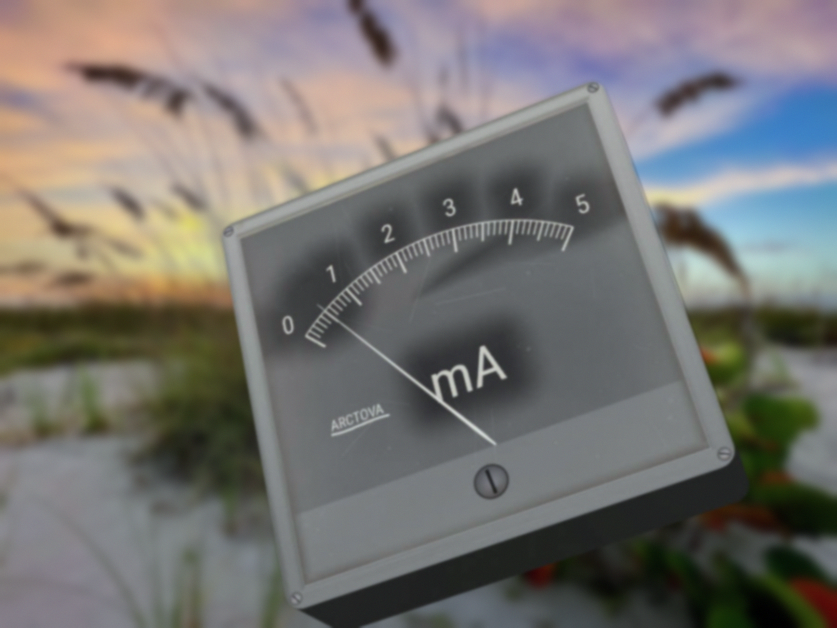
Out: 0.5; mA
